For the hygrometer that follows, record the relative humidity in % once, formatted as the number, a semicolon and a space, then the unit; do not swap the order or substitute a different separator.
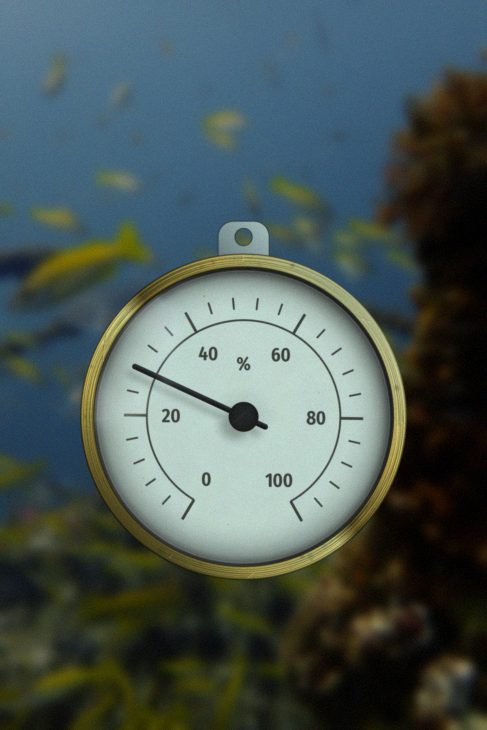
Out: 28; %
